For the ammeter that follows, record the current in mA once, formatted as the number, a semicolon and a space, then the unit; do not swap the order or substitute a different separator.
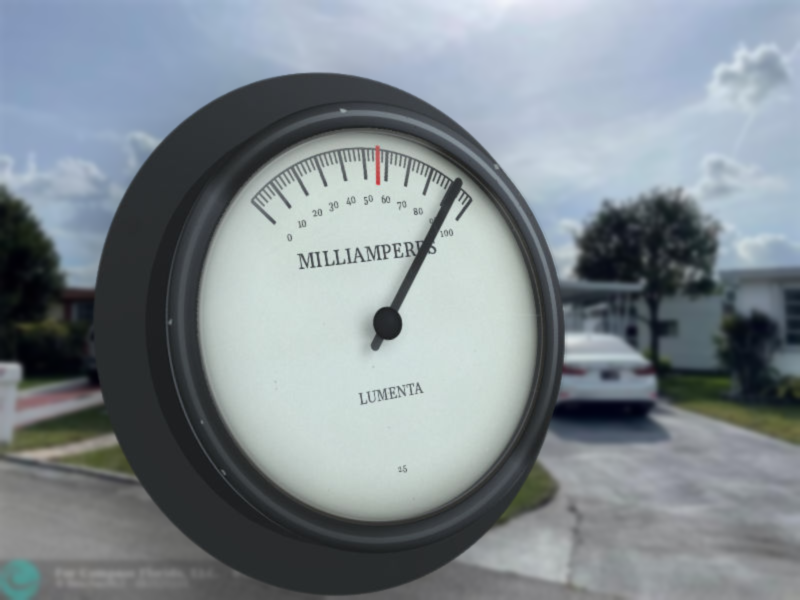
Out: 90; mA
